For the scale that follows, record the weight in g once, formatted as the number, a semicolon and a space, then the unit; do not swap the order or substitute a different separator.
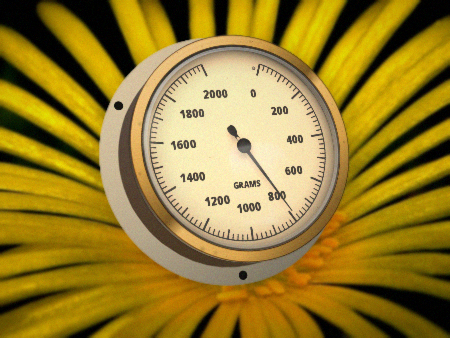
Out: 800; g
